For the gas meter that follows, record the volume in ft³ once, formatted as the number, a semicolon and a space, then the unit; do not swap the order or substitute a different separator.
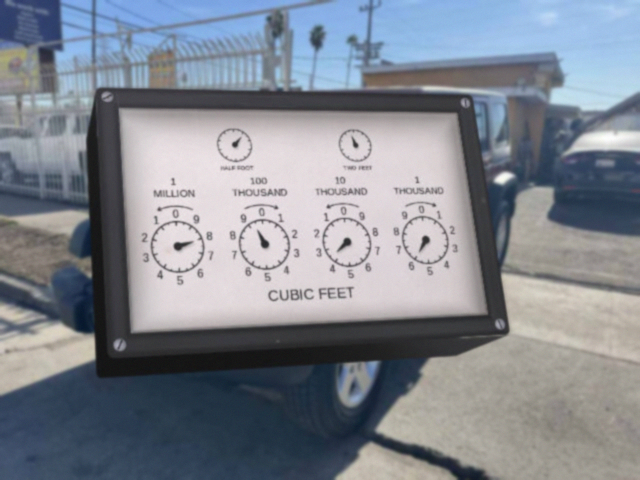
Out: 793600; ft³
